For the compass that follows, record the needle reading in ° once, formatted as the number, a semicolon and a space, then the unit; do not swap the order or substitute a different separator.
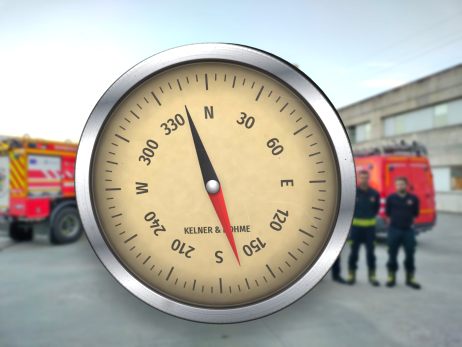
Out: 165; °
